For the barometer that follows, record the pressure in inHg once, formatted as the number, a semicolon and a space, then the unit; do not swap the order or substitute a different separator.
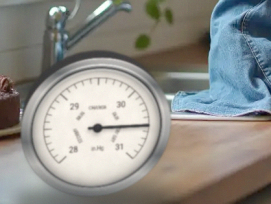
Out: 30.5; inHg
